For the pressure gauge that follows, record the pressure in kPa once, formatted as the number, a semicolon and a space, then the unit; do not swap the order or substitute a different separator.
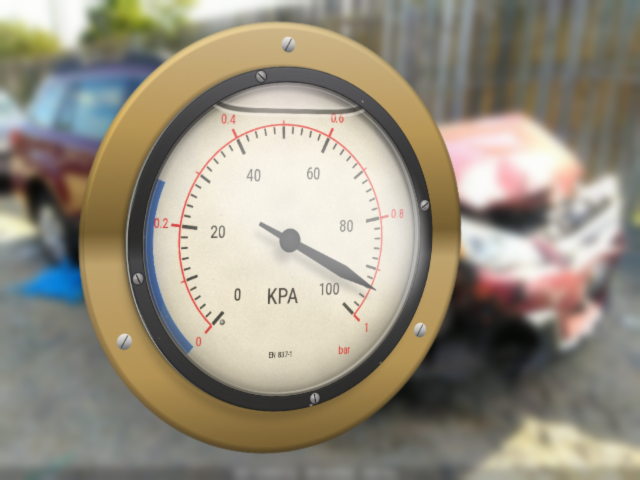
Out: 94; kPa
